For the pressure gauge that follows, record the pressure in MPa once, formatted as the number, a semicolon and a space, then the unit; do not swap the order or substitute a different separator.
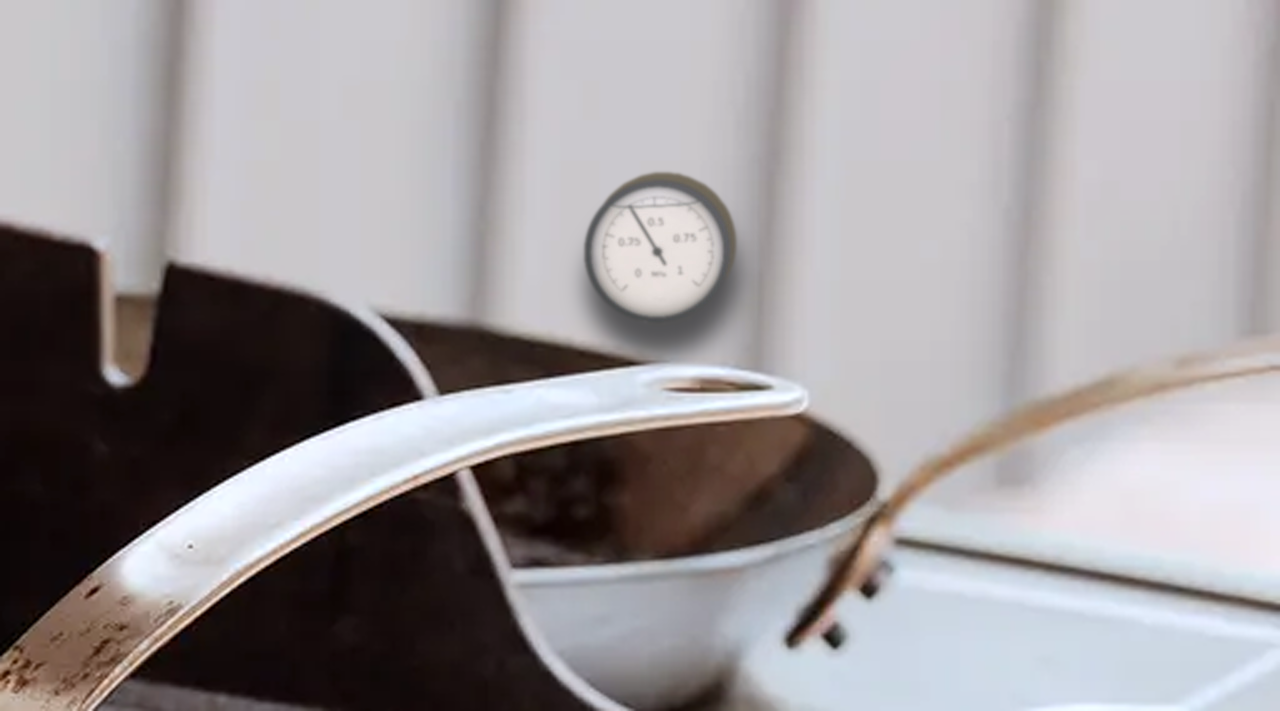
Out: 0.4; MPa
